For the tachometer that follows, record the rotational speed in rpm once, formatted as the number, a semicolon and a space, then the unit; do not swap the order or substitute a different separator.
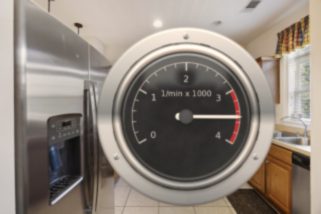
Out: 3500; rpm
